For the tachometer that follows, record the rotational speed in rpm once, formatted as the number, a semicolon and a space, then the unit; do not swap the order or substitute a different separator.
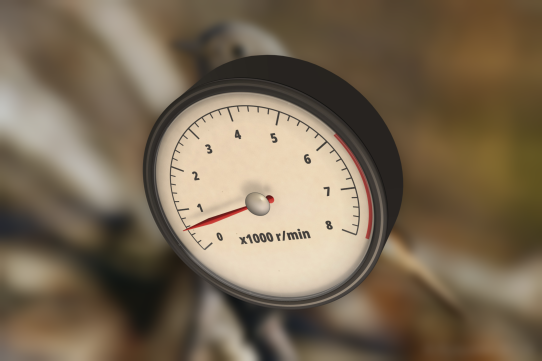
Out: 600; rpm
